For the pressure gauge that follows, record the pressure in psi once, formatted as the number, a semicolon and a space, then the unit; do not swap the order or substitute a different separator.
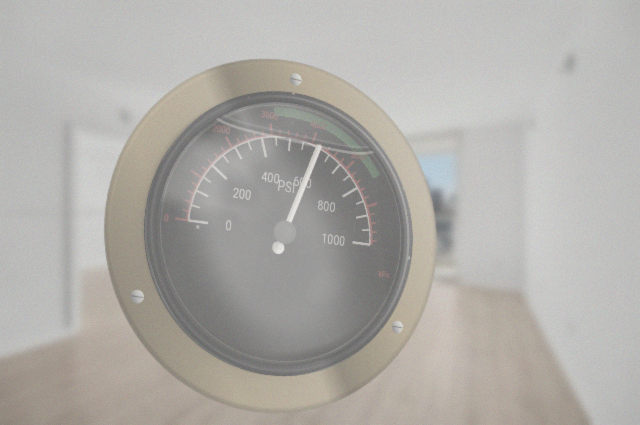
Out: 600; psi
